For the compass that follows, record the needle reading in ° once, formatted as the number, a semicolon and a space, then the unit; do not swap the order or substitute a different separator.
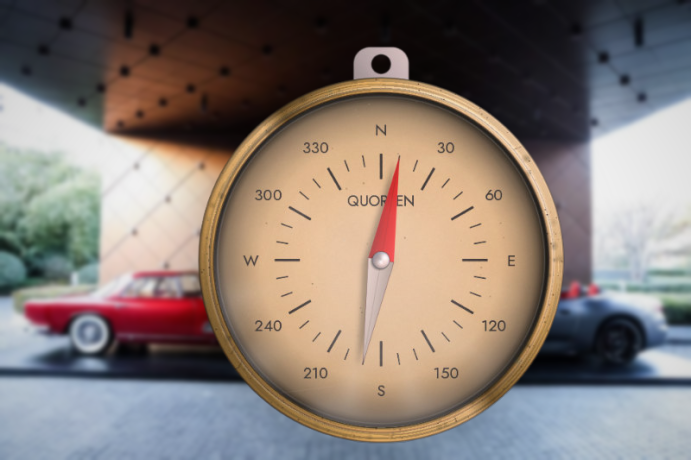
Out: 10; °
